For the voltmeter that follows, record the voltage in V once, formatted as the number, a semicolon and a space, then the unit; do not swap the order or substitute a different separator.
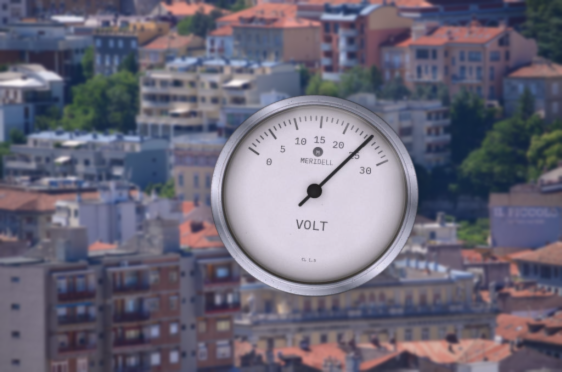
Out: 25; V
